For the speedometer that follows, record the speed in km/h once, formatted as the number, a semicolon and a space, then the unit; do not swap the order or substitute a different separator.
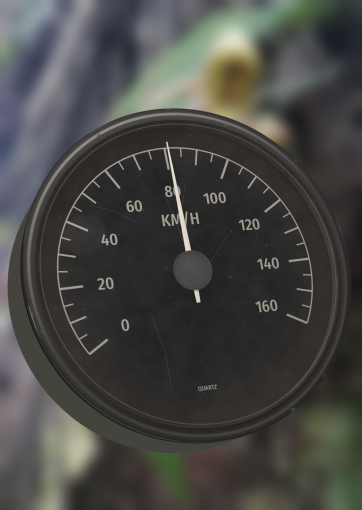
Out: 80; km/h
